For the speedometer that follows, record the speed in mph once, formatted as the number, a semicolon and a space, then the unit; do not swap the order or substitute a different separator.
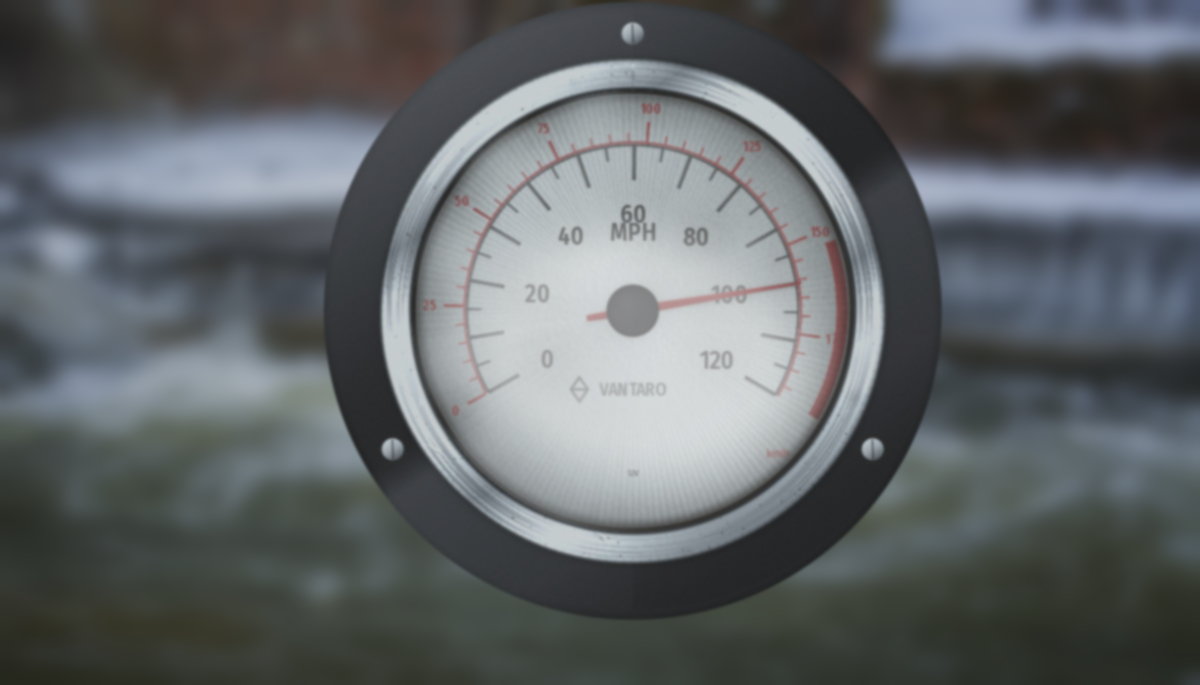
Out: 100; mph
